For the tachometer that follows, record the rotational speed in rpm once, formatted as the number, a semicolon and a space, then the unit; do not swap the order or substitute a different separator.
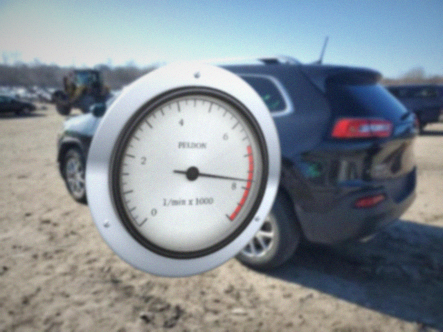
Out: 7750; rpm
